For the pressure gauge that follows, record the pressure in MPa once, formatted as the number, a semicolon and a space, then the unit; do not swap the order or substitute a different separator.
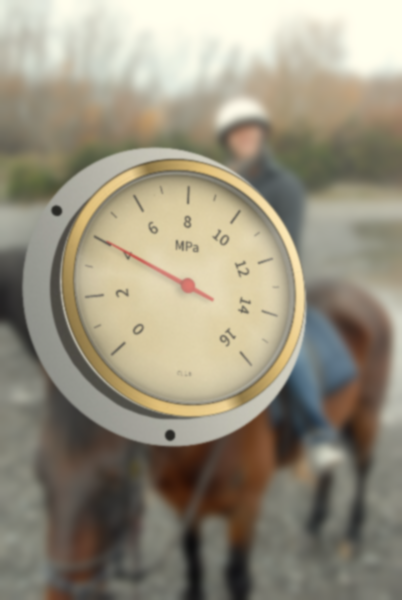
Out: 4; MPa
